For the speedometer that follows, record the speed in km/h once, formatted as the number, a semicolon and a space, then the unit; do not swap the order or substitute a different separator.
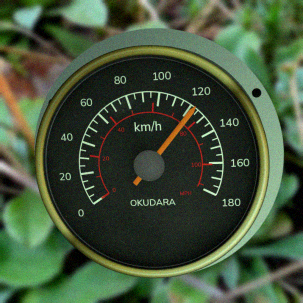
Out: 122.5; km/h
